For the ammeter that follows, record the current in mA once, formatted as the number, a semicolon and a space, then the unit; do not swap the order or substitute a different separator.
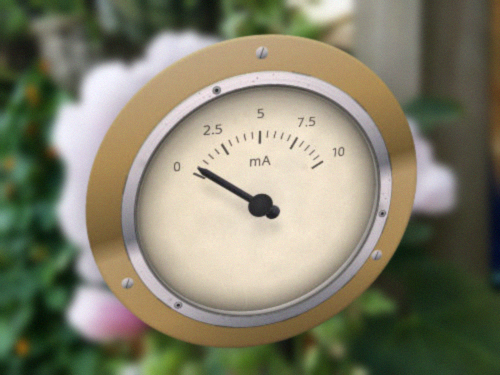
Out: 0.5; mA
